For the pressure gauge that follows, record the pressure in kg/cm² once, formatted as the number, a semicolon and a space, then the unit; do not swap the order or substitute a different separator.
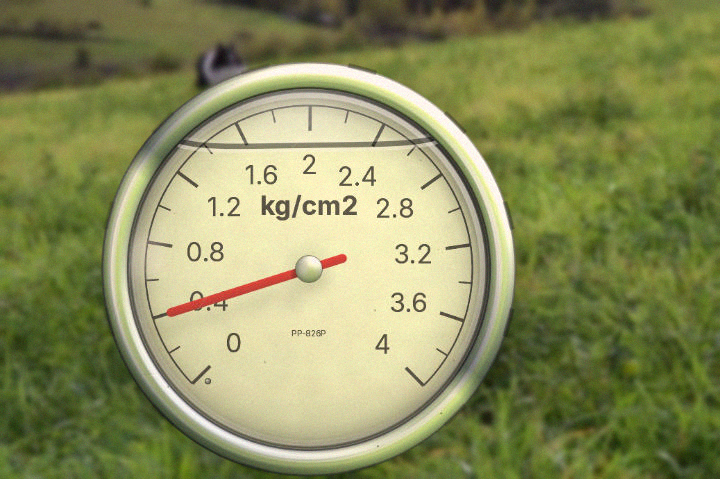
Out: 0.4; kg/cm²
